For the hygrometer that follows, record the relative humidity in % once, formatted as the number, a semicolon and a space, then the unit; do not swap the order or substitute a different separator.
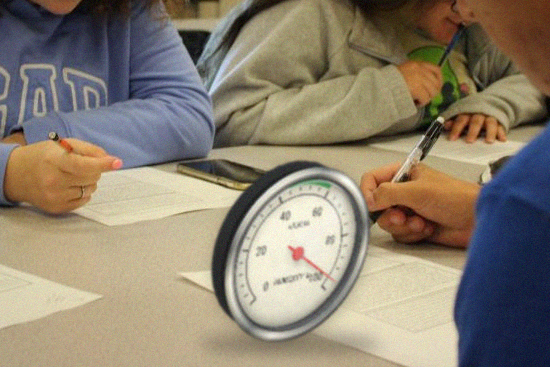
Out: 96; %
